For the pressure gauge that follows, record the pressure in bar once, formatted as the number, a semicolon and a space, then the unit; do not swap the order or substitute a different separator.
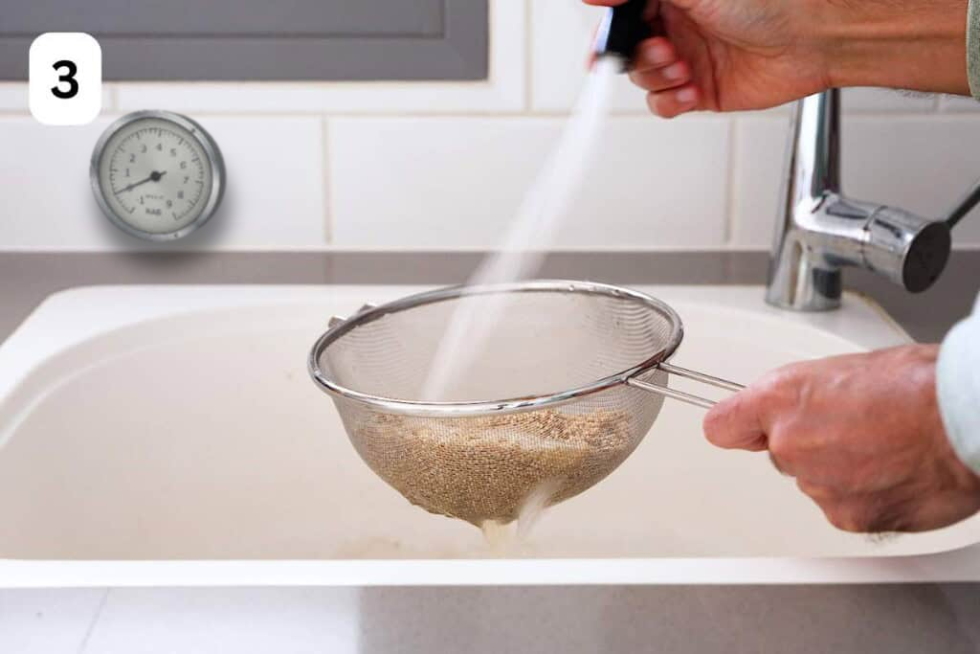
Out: 0; bar
